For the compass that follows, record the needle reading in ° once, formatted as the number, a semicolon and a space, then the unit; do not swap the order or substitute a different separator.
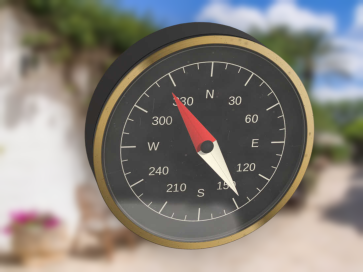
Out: 325; °
